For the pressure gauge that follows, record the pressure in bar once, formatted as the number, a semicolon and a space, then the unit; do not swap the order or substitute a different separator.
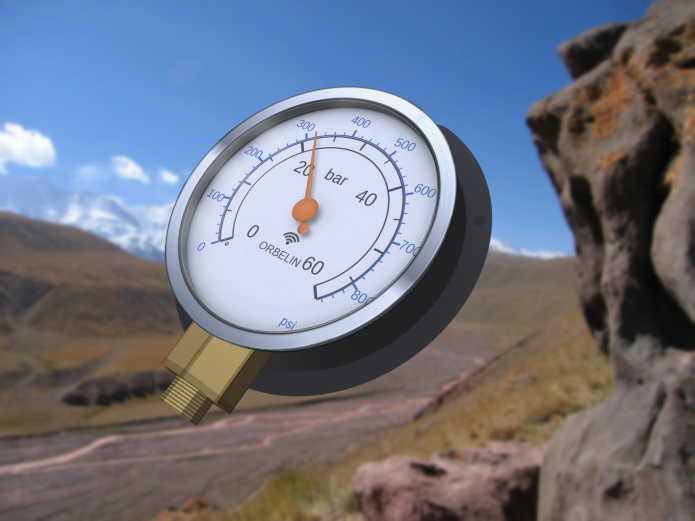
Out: 22.5; bar
